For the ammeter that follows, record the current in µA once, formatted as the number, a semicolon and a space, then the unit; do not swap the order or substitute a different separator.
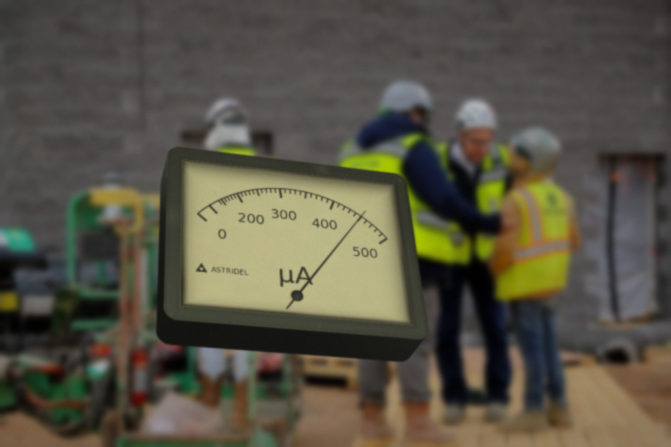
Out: 450; µA
